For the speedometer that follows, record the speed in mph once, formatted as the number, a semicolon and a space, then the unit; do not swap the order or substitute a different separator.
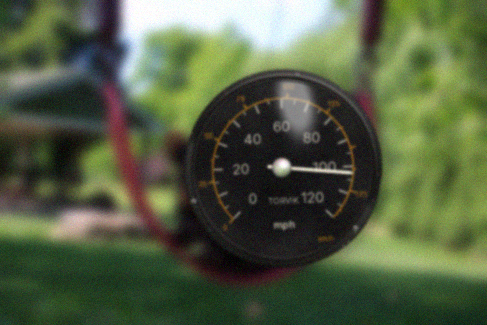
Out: 102.5; mph
